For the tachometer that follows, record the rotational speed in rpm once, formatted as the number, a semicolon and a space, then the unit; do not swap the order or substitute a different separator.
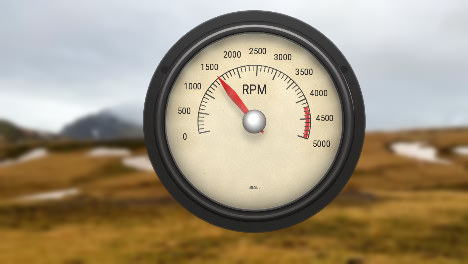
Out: 1500; rpm
